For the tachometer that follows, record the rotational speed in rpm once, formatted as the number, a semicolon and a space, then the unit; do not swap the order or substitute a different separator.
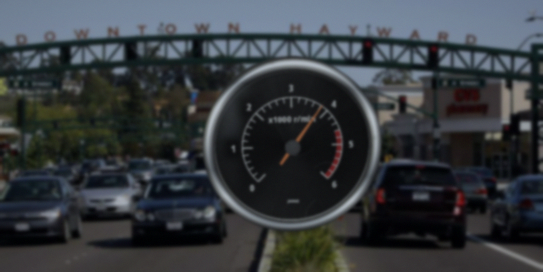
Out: 3800; rpm
